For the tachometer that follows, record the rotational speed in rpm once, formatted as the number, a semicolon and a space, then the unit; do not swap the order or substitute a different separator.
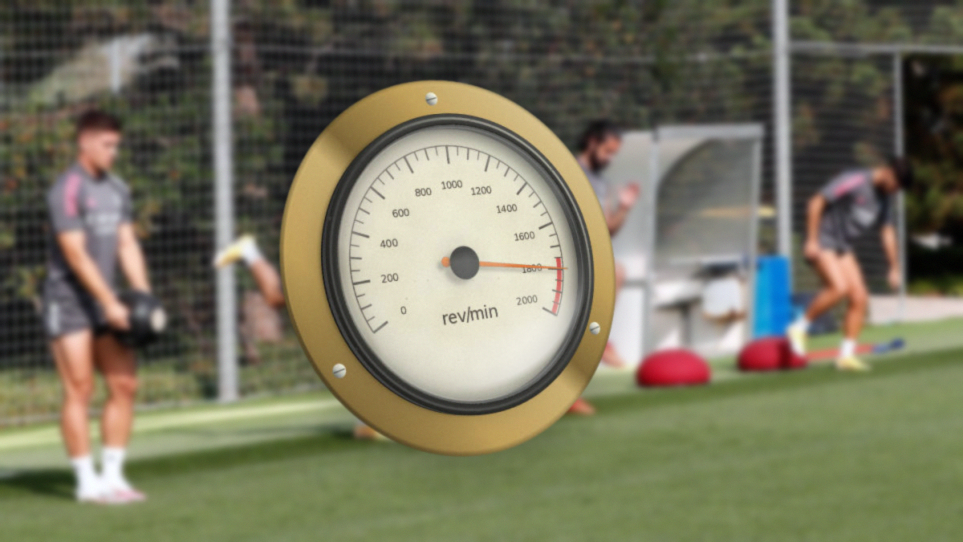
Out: 1800; rpm
